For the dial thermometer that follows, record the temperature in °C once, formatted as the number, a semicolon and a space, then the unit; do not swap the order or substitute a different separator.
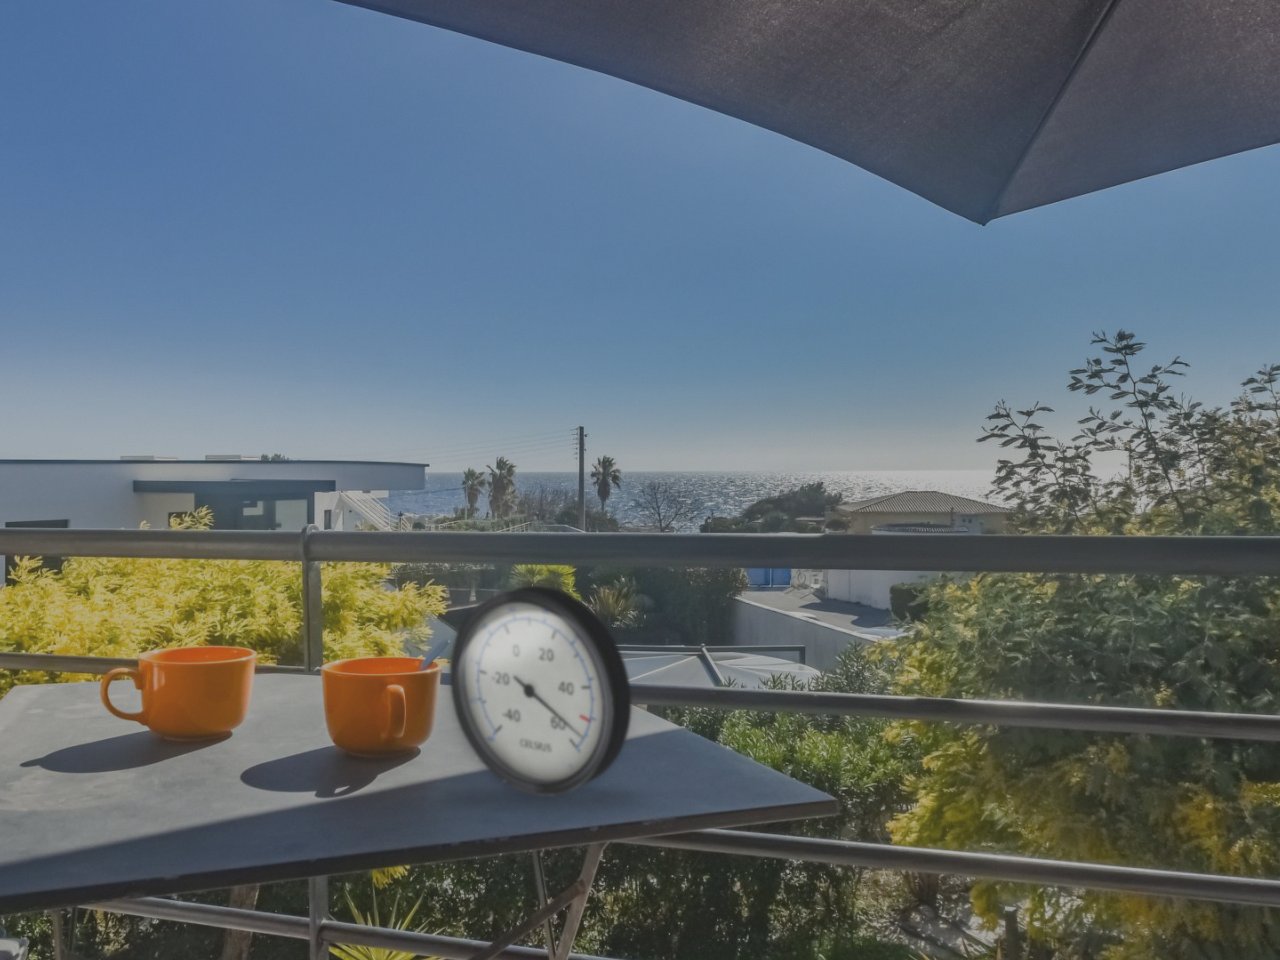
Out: 55; °C
